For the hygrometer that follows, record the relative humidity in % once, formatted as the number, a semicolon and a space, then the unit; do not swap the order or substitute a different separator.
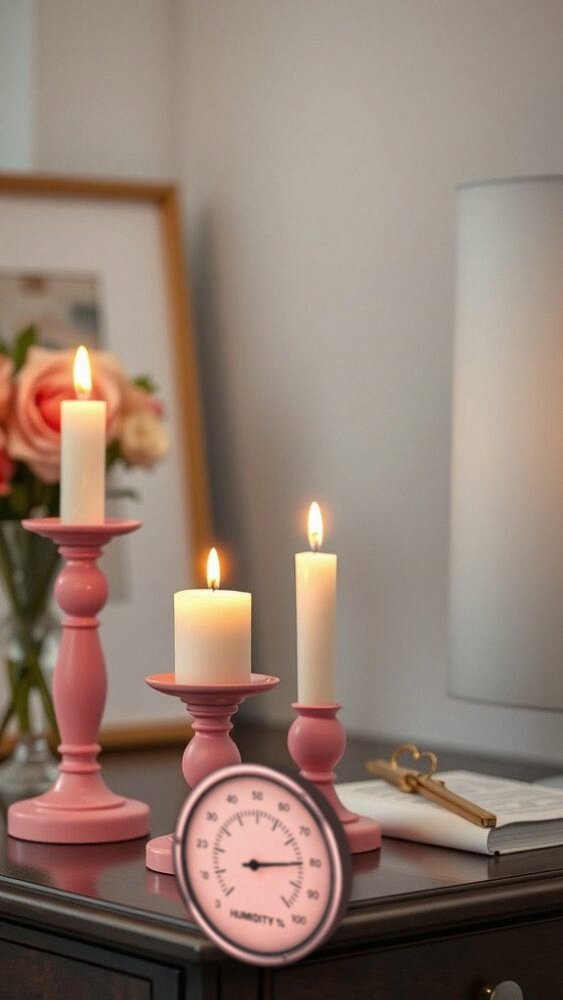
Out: 80; %
